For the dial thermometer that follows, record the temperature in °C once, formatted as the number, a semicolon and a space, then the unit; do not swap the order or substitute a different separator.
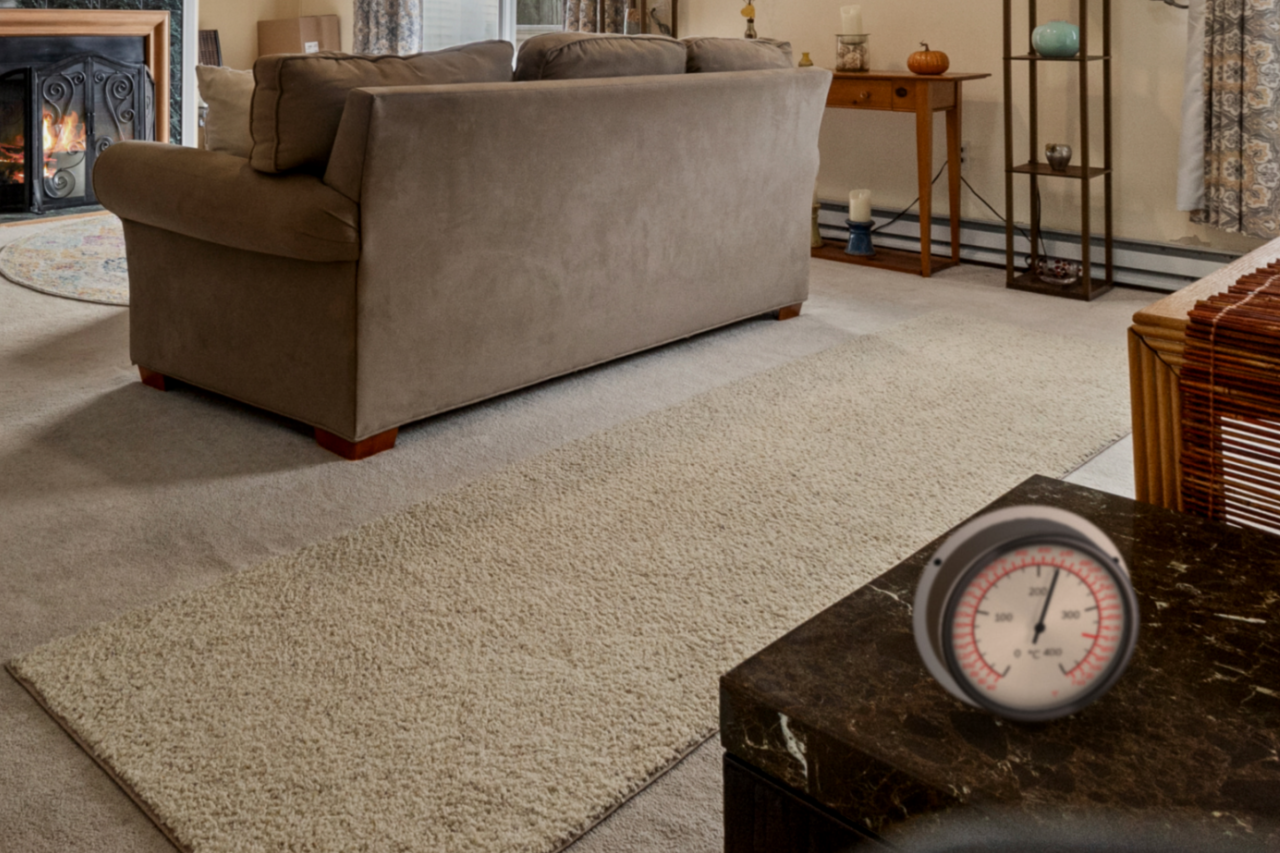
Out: 220; °C
